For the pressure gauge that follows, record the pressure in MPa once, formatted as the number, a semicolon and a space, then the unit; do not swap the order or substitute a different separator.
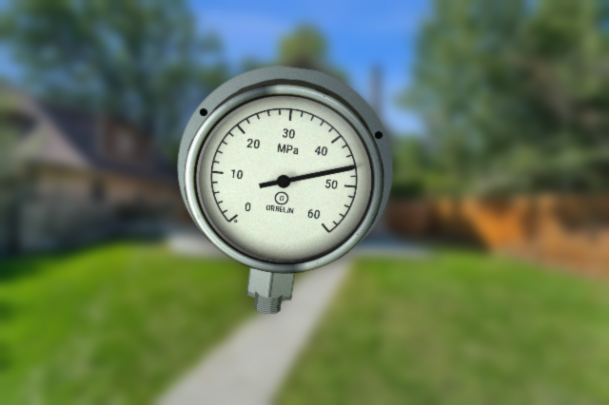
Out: 46; MPa
